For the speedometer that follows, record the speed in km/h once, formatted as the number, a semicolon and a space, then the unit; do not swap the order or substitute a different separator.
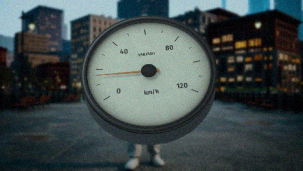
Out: 15; km/h
